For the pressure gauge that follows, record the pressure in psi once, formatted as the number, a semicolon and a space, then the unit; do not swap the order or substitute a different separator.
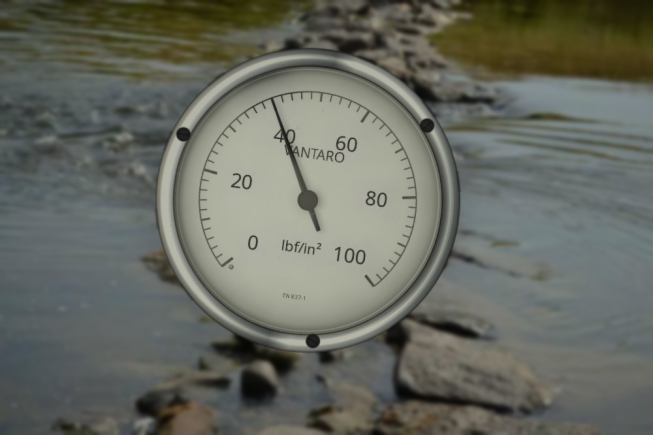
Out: 40; psi
